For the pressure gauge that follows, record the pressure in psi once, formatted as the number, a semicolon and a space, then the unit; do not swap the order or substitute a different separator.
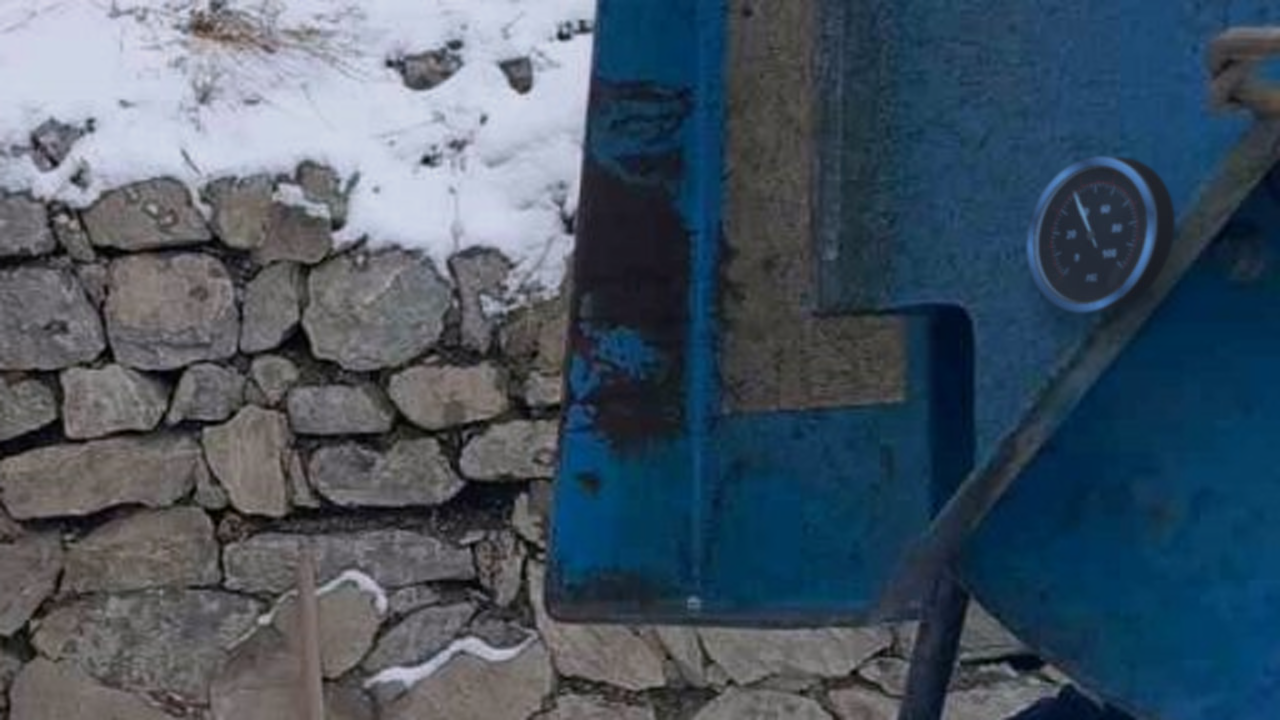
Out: 40; psi
